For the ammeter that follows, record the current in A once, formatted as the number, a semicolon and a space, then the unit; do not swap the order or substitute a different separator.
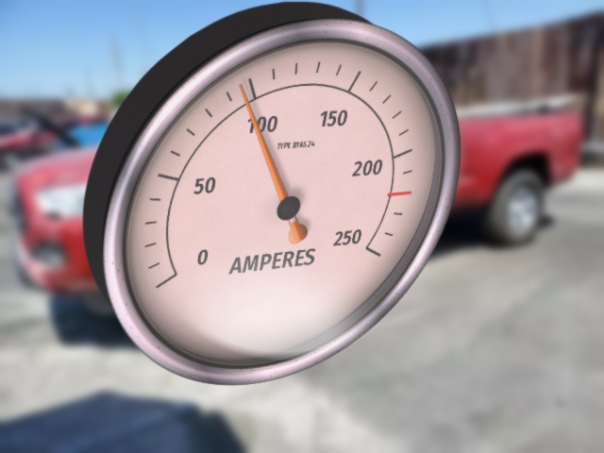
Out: 95; A
